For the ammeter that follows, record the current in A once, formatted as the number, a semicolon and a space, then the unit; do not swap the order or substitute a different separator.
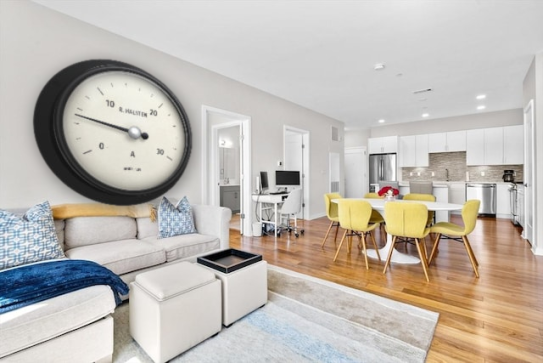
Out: 5; A
